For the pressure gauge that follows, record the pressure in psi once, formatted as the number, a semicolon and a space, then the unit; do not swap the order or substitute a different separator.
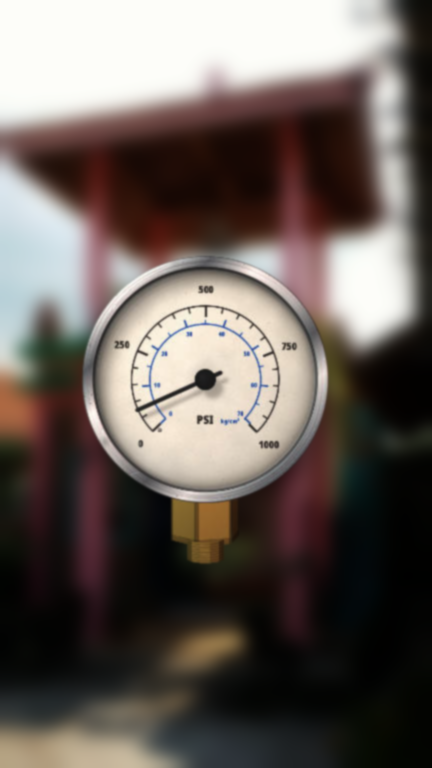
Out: 75; psi
